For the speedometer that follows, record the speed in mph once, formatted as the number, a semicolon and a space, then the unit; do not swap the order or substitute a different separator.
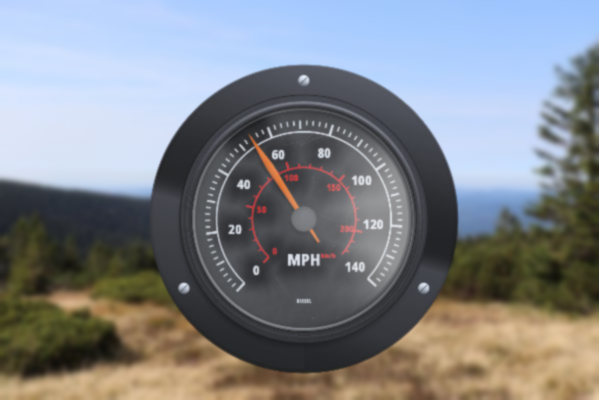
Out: 54; mph
